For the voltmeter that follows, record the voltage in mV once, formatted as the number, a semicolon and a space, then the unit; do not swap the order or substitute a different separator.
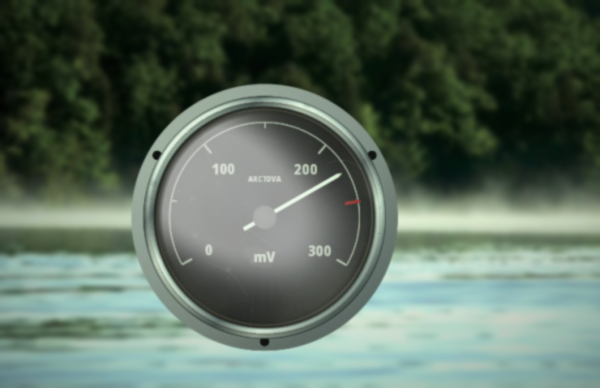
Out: 225; mV
